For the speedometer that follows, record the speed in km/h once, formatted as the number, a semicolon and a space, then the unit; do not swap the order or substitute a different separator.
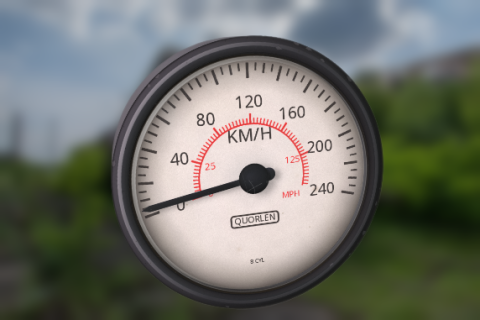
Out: 5; km/h
